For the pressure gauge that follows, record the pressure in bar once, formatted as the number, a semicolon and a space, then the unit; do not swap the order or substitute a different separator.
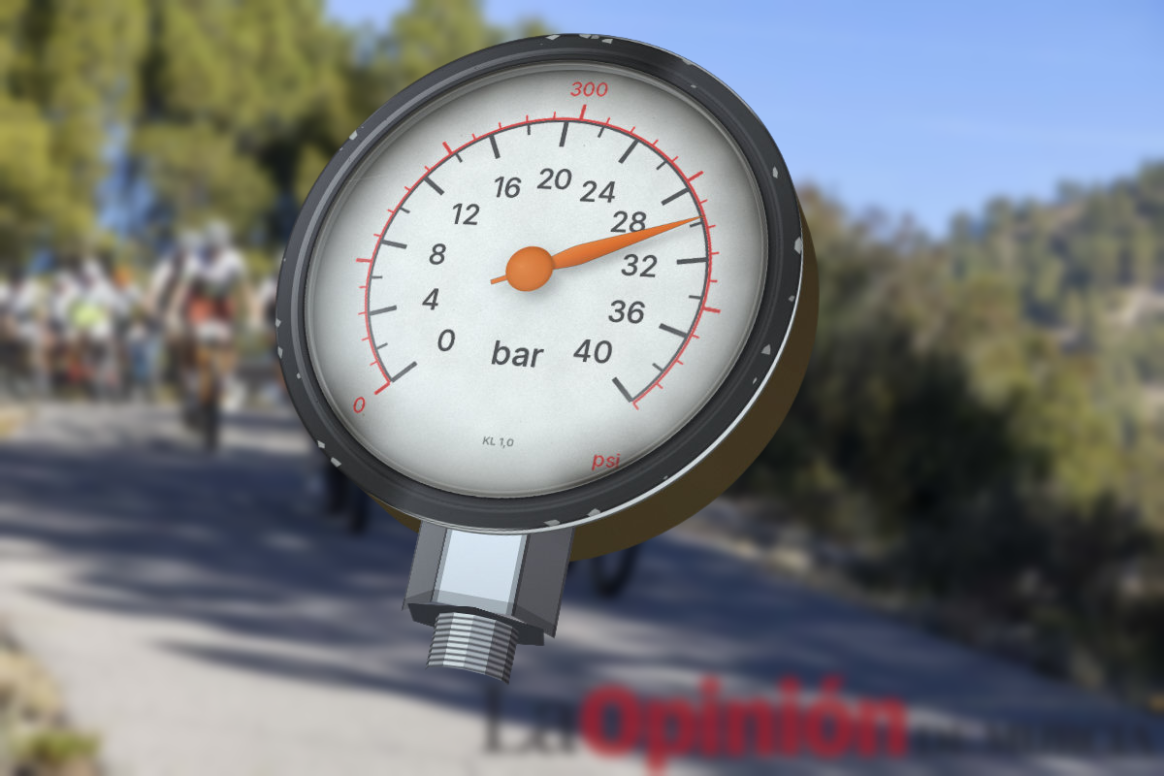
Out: 30; bar
